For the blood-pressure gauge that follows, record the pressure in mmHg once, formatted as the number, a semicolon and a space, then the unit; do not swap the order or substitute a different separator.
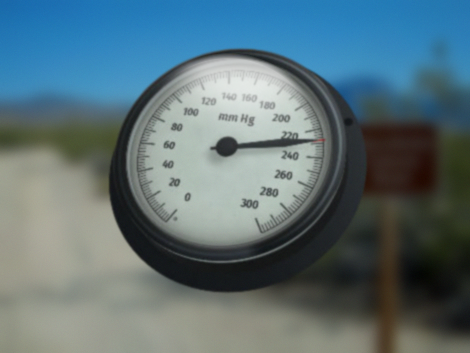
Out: 230; mmHg
